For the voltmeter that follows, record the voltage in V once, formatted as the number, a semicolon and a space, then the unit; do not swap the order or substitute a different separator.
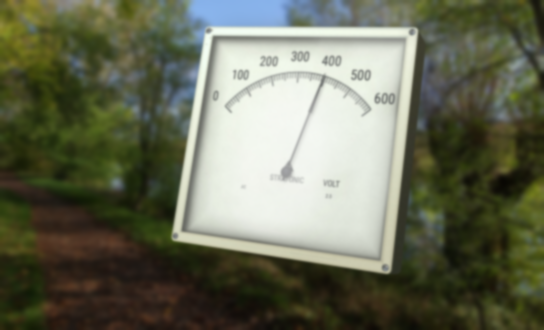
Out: 400; V
